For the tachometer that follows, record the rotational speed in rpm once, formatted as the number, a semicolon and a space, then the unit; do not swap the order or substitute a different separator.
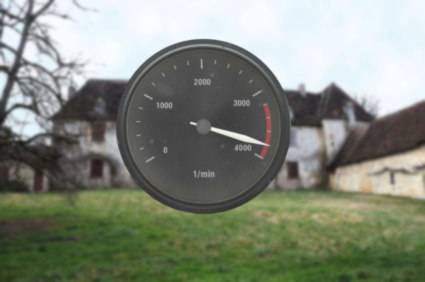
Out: 3800; rpm
